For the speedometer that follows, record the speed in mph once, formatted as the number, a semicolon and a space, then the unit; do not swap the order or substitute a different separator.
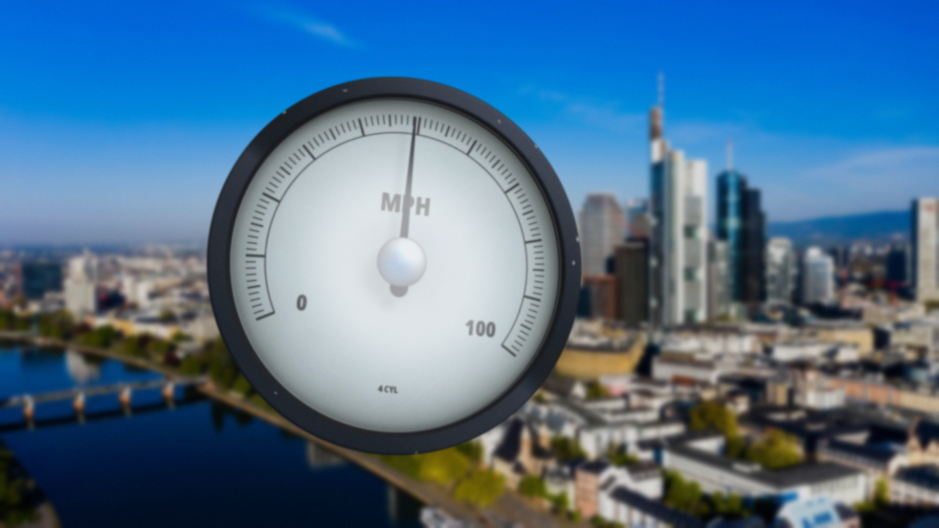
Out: 49; mph
